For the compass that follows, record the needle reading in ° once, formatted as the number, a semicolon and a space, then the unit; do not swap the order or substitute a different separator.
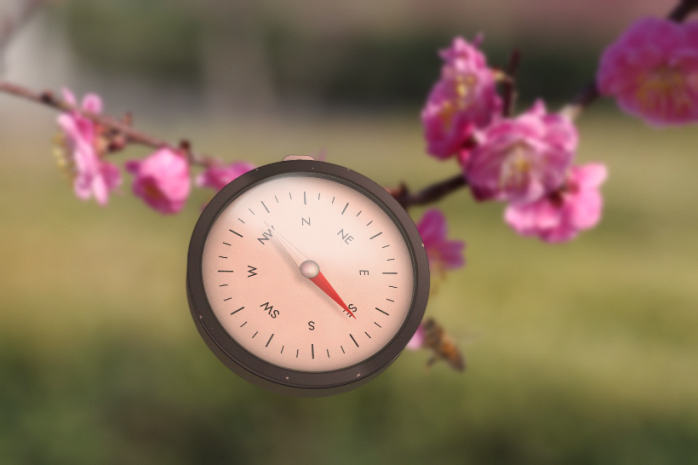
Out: 140; °
